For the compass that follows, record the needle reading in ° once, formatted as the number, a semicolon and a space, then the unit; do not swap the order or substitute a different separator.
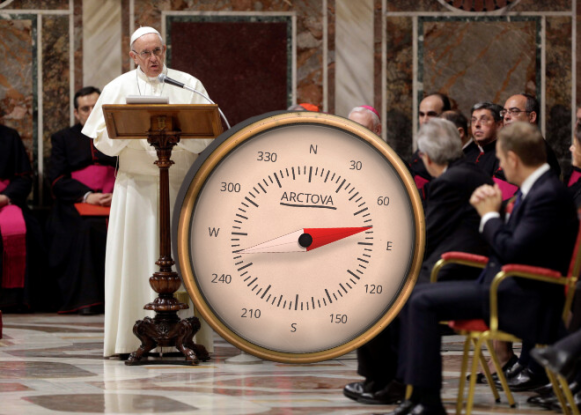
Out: 75; °
